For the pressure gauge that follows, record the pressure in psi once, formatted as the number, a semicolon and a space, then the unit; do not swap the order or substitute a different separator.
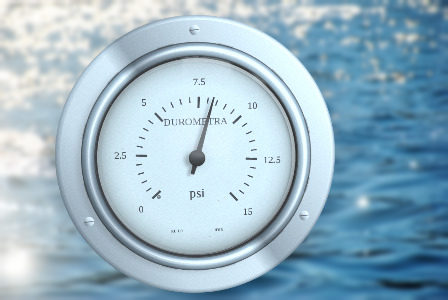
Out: 8.25; psi
